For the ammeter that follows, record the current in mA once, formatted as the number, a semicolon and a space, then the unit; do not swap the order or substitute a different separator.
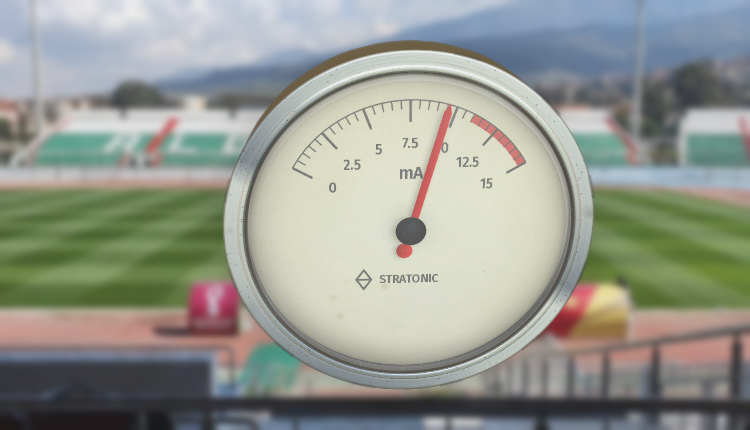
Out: 9.5; mA
